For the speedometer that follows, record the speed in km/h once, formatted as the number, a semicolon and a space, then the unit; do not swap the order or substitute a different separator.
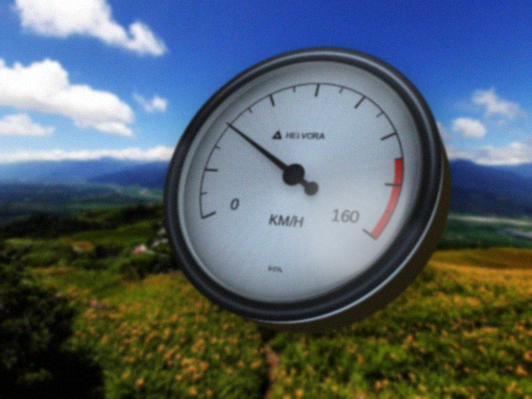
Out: 40; km/h
